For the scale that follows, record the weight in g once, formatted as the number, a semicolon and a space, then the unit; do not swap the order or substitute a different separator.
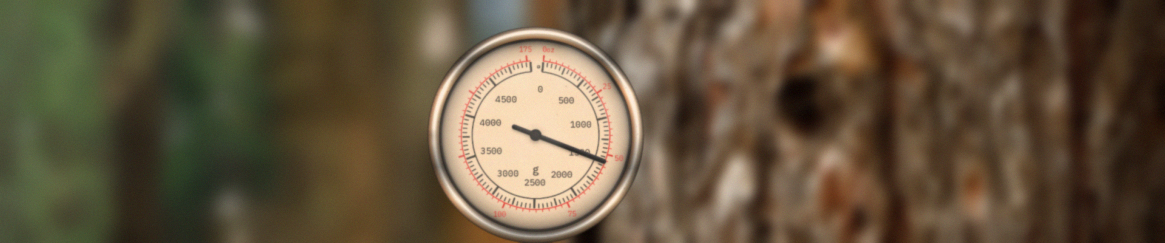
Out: 1500; g
